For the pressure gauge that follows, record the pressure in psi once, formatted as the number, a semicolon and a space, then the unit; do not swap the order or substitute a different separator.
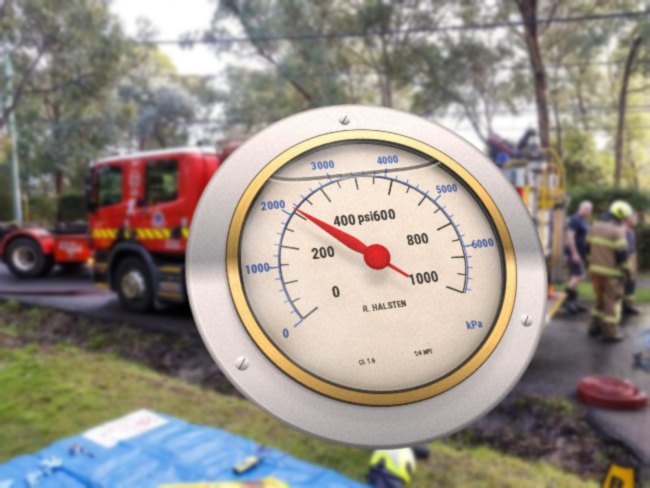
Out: 300; psi
